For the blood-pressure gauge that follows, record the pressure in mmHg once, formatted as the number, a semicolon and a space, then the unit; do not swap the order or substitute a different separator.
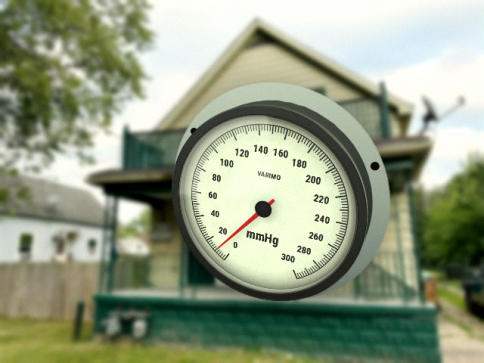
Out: 10; mmHg
